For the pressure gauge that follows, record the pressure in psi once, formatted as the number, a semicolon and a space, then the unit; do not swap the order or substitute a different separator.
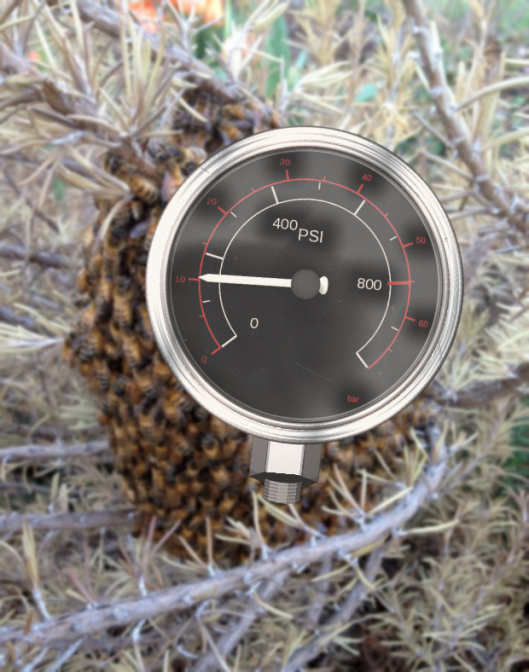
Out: 150; psi
